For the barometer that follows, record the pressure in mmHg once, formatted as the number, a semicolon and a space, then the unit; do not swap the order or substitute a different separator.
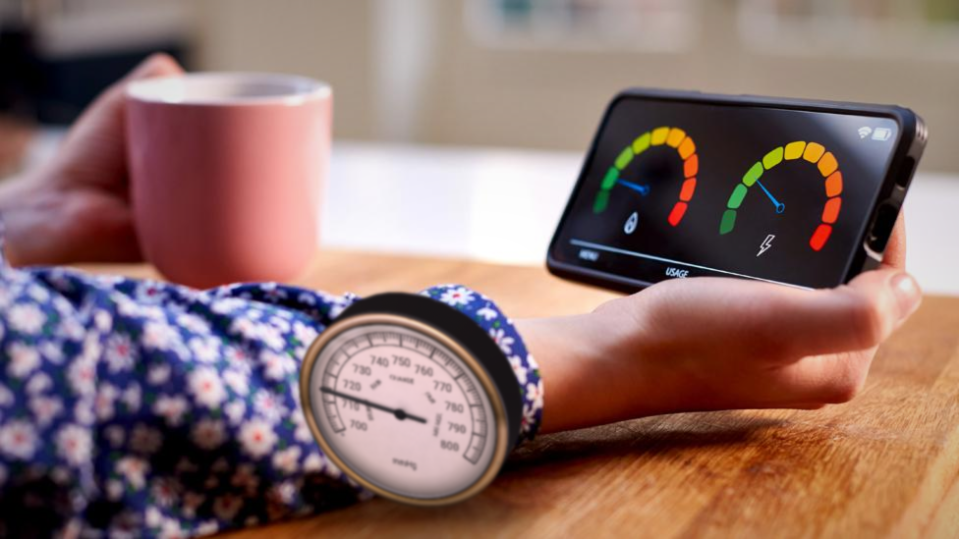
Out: 715; mmHg
